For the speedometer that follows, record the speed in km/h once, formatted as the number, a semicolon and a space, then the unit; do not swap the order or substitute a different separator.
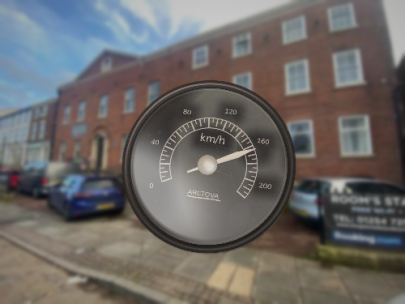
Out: 165; km/h
